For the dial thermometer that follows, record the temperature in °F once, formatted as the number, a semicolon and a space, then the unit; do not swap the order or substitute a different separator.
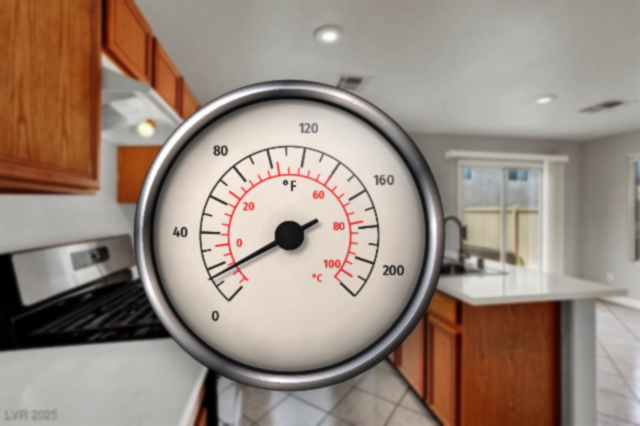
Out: 15; °F
